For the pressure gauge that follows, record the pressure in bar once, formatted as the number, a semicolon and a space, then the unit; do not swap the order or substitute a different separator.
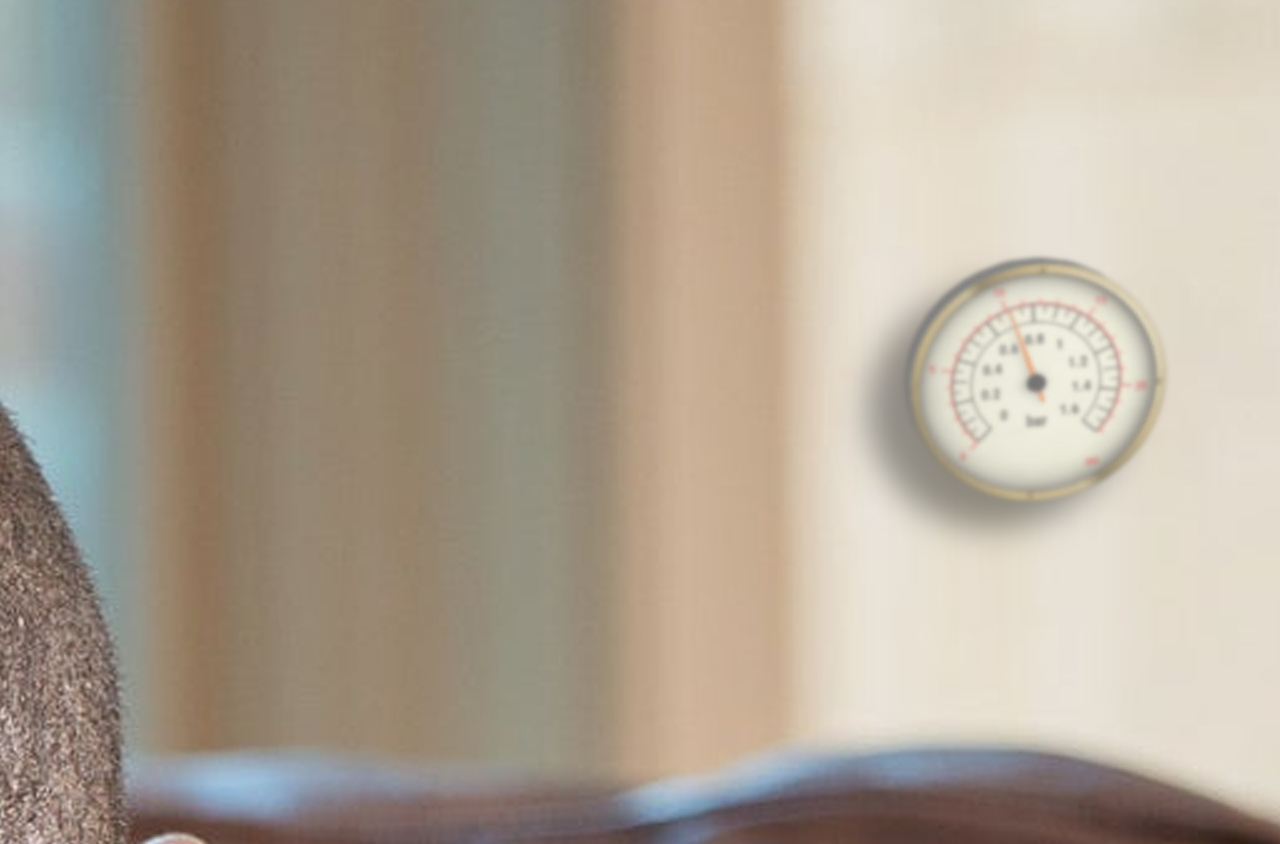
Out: 0.7; bar
